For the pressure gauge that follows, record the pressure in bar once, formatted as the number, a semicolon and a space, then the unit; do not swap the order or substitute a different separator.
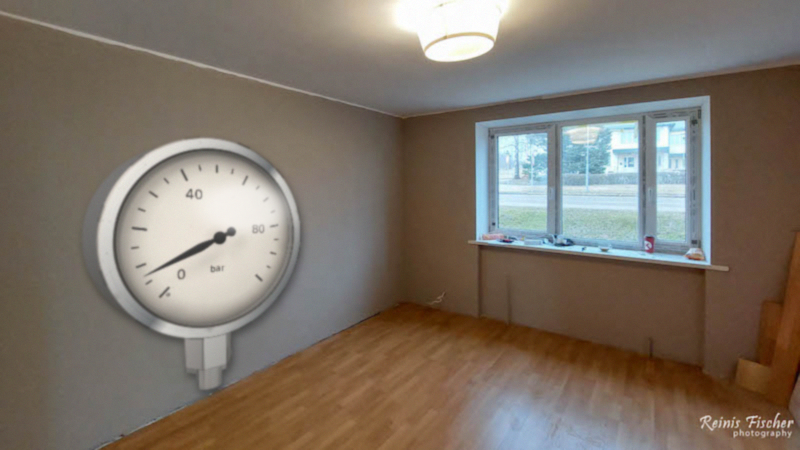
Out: 7.5; bar
